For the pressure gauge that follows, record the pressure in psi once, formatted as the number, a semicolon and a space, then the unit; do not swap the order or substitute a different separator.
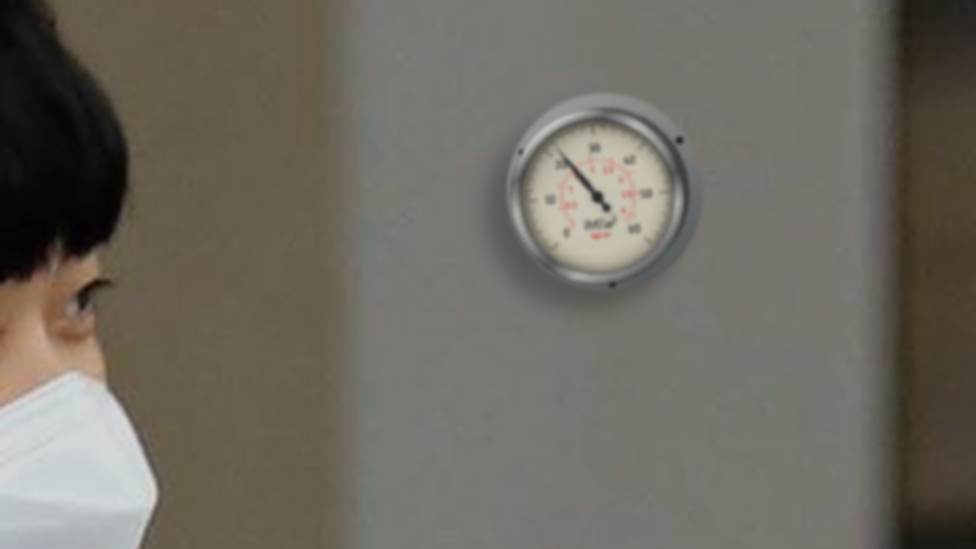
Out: 22; psi
